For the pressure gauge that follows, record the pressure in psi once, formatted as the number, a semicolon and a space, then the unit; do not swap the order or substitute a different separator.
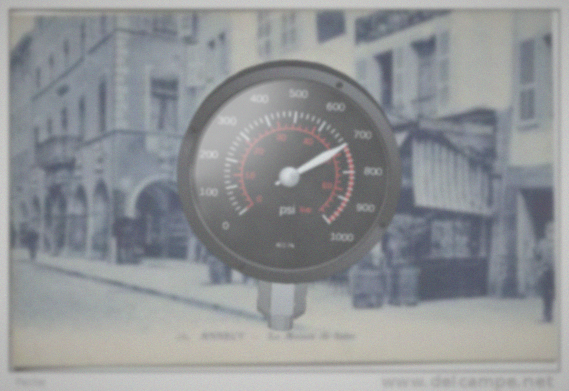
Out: 700; psi
